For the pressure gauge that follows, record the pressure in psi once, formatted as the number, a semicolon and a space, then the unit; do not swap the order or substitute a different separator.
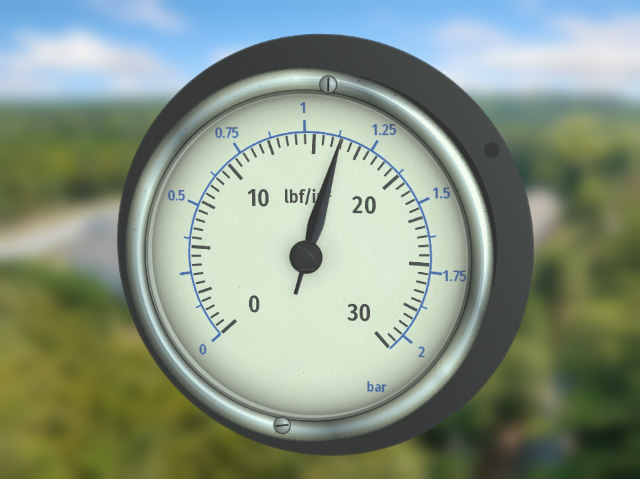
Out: 16.5; psi
